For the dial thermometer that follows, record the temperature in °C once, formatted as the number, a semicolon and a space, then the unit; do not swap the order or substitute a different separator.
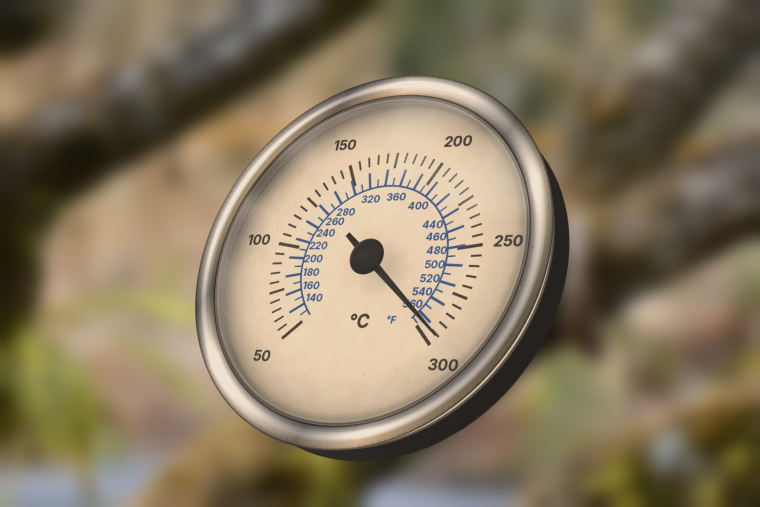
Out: 295; °C
